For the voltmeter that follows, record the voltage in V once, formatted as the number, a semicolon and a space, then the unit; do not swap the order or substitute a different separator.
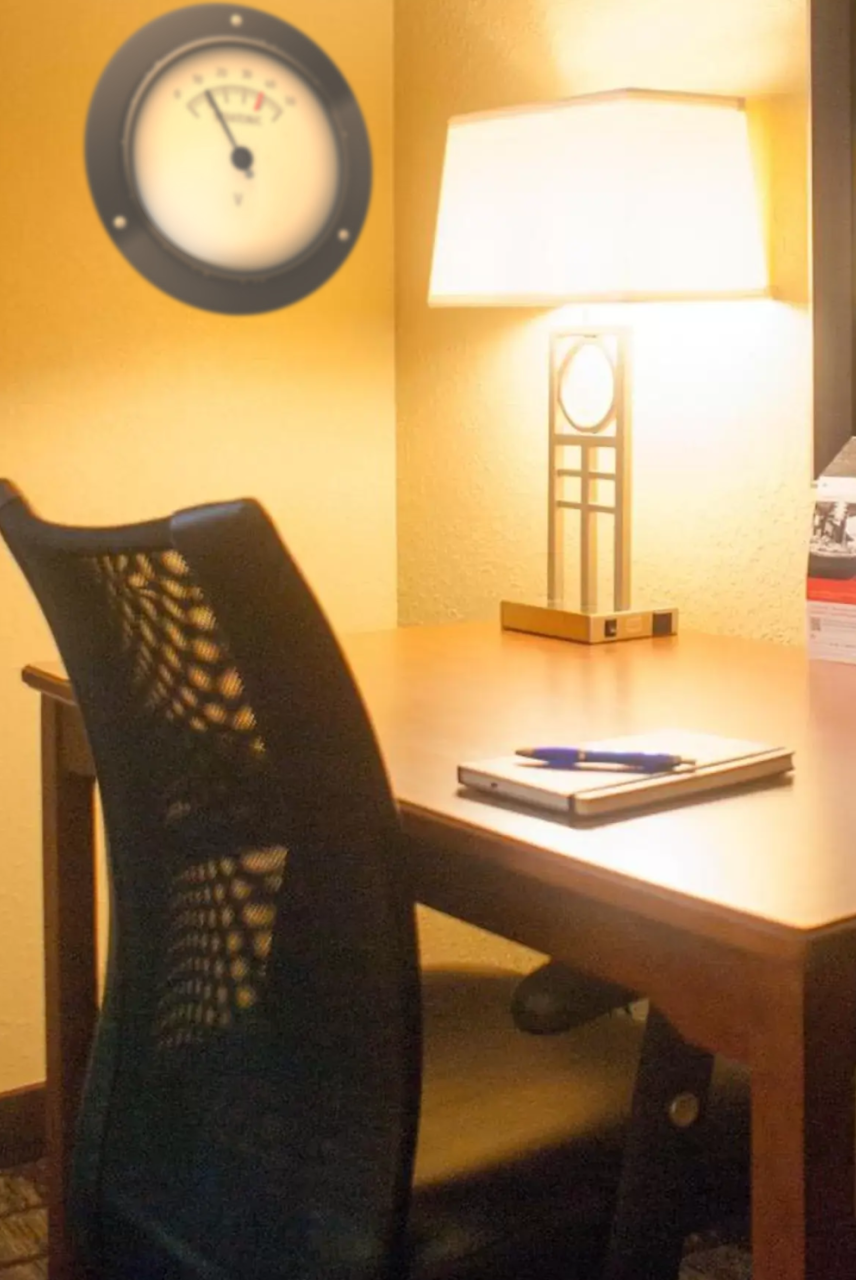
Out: 10; V
